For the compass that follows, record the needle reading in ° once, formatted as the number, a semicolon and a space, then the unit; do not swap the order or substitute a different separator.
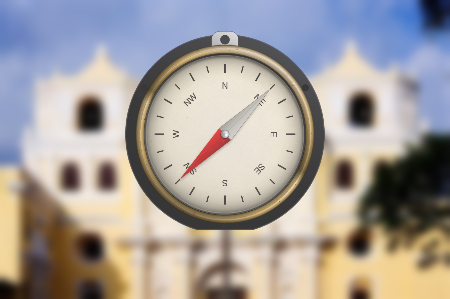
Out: 225; °
